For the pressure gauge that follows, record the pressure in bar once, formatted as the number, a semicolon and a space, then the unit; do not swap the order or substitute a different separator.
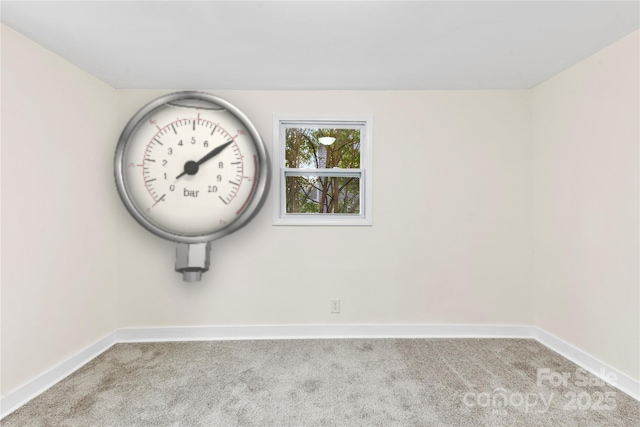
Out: 7; bar
